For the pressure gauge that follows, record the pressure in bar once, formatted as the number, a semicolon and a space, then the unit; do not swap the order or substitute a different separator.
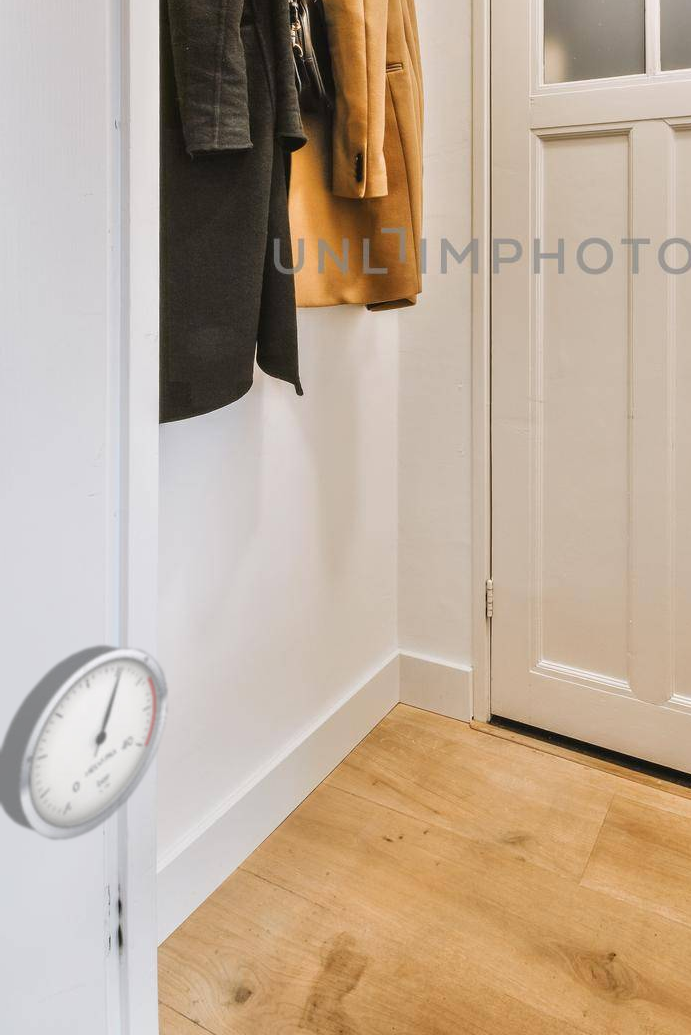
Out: 25; bar
